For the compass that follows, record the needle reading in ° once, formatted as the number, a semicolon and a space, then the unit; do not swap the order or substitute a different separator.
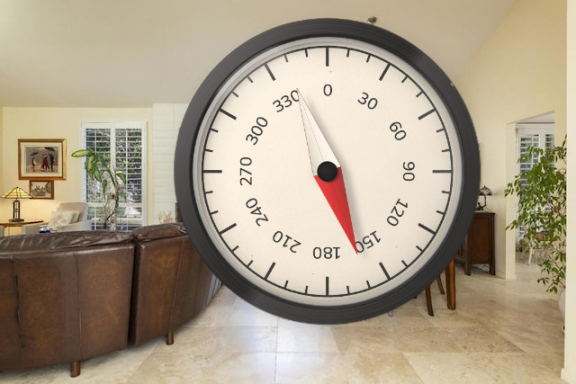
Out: 160; °
